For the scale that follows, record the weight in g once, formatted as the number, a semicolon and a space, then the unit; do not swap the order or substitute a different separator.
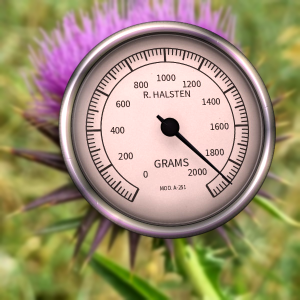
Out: 1900; g
